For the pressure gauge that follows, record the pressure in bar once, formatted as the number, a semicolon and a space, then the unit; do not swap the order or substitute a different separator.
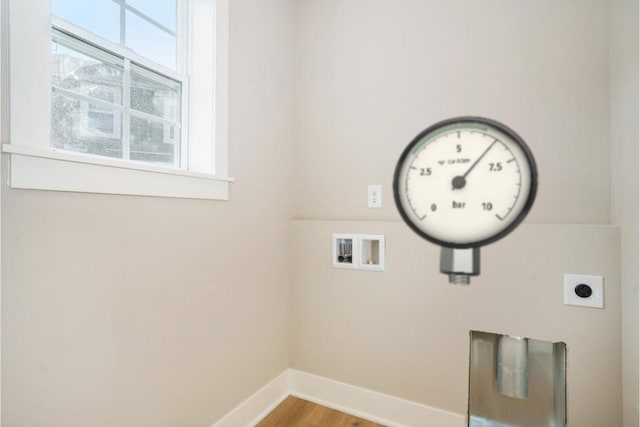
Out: 6.5; bar
